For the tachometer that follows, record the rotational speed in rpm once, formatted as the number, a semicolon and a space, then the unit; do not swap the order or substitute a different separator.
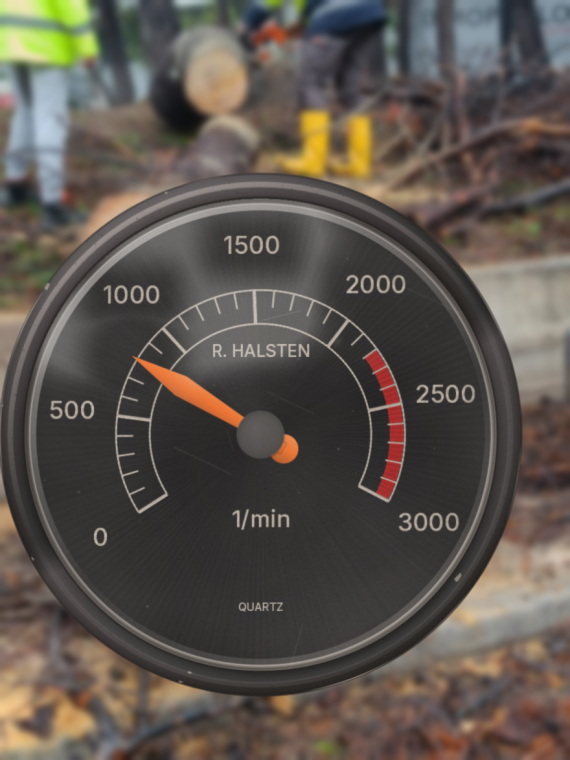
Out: 800; rpm
